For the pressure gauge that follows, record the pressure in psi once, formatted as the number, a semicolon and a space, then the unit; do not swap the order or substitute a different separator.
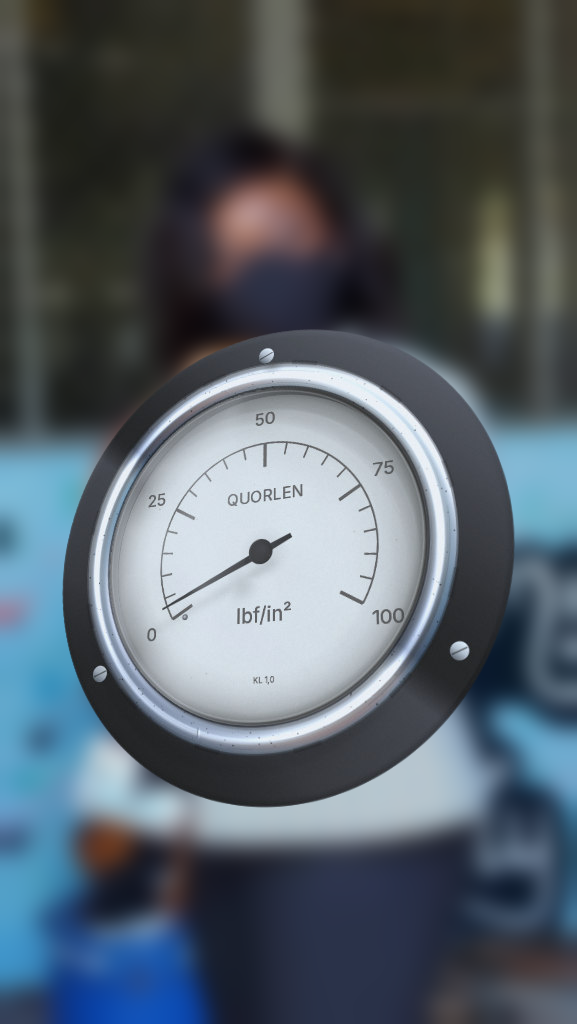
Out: 2.5; psi
